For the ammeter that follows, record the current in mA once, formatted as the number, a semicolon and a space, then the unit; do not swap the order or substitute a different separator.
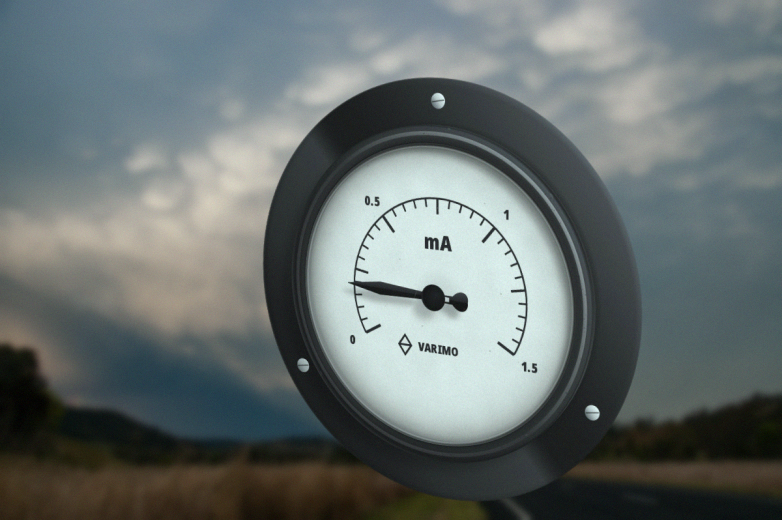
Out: 0.2; mA
